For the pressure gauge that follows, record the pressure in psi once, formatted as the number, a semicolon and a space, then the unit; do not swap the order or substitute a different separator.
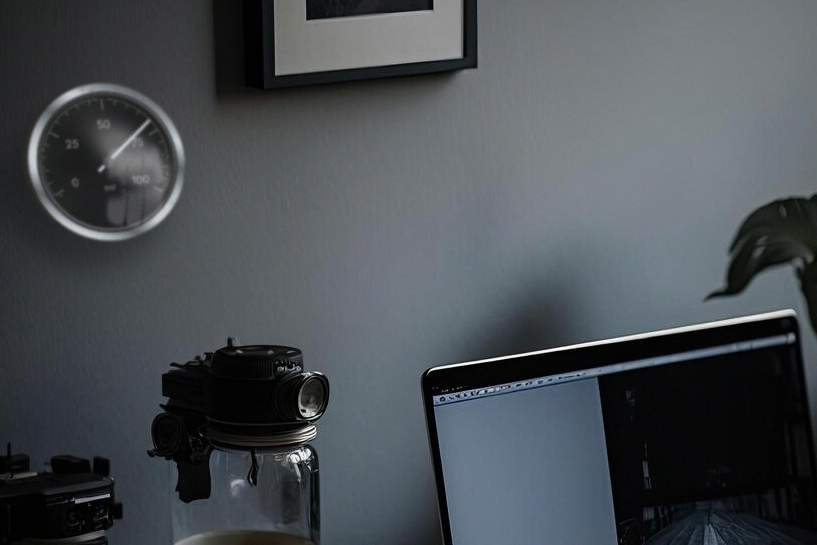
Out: 70; psi
